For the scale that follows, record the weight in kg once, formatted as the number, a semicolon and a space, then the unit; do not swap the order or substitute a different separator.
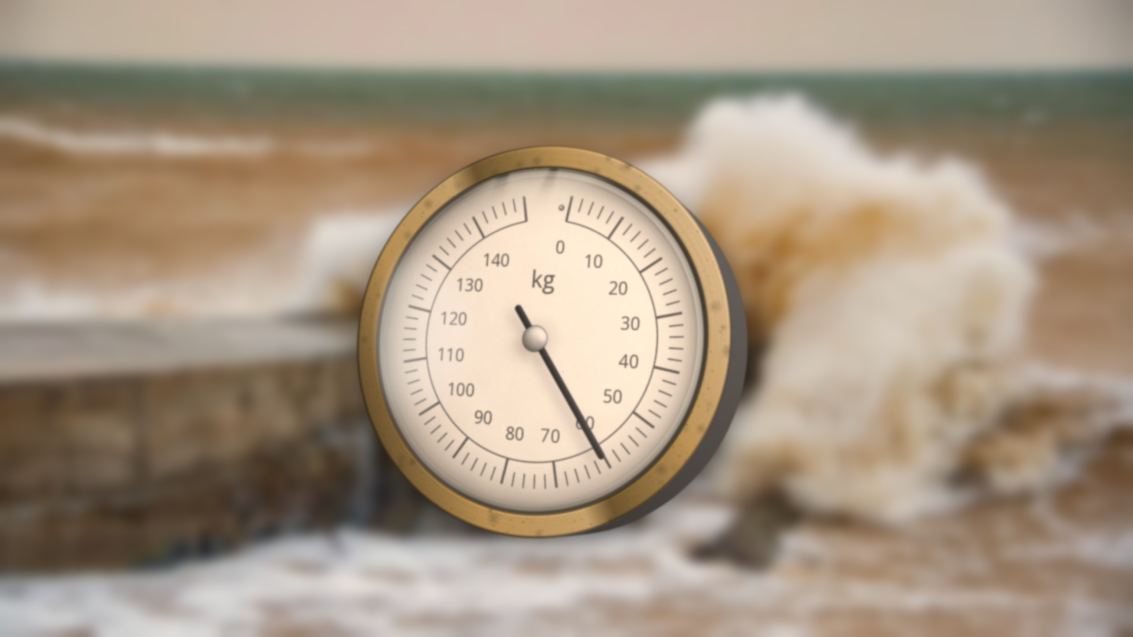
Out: 60; kg
